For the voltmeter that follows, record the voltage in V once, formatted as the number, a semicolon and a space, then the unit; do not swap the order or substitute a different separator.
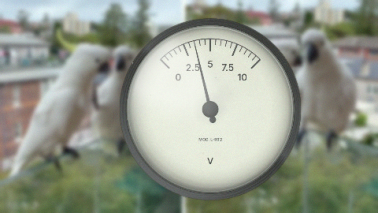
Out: 3.5; V
